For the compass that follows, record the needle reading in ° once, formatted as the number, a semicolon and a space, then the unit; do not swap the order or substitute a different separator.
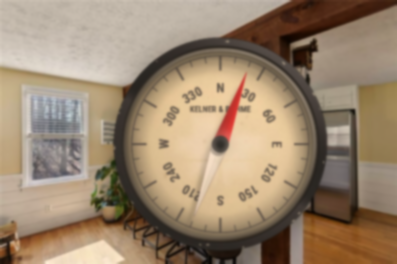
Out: 20; °
